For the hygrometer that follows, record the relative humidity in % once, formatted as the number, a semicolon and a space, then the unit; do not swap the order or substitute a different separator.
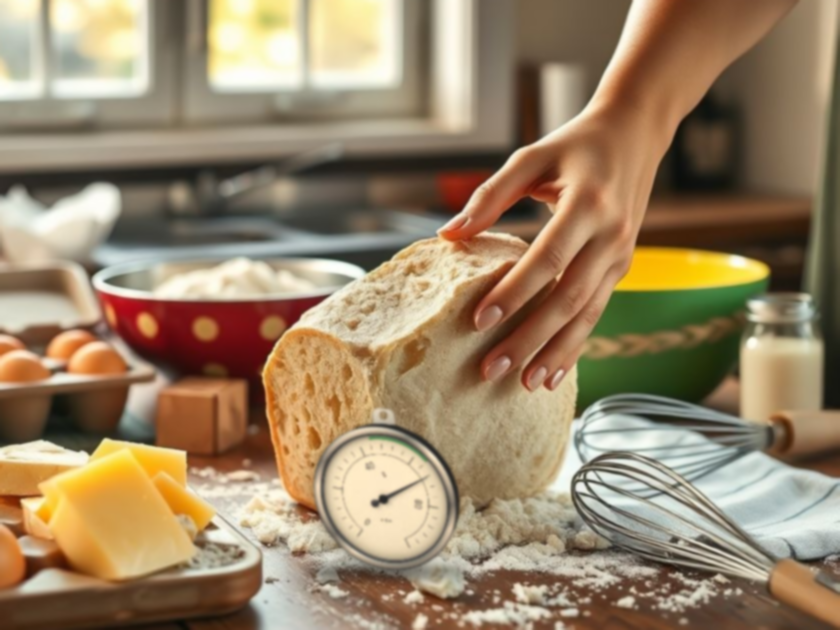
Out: 68; %
